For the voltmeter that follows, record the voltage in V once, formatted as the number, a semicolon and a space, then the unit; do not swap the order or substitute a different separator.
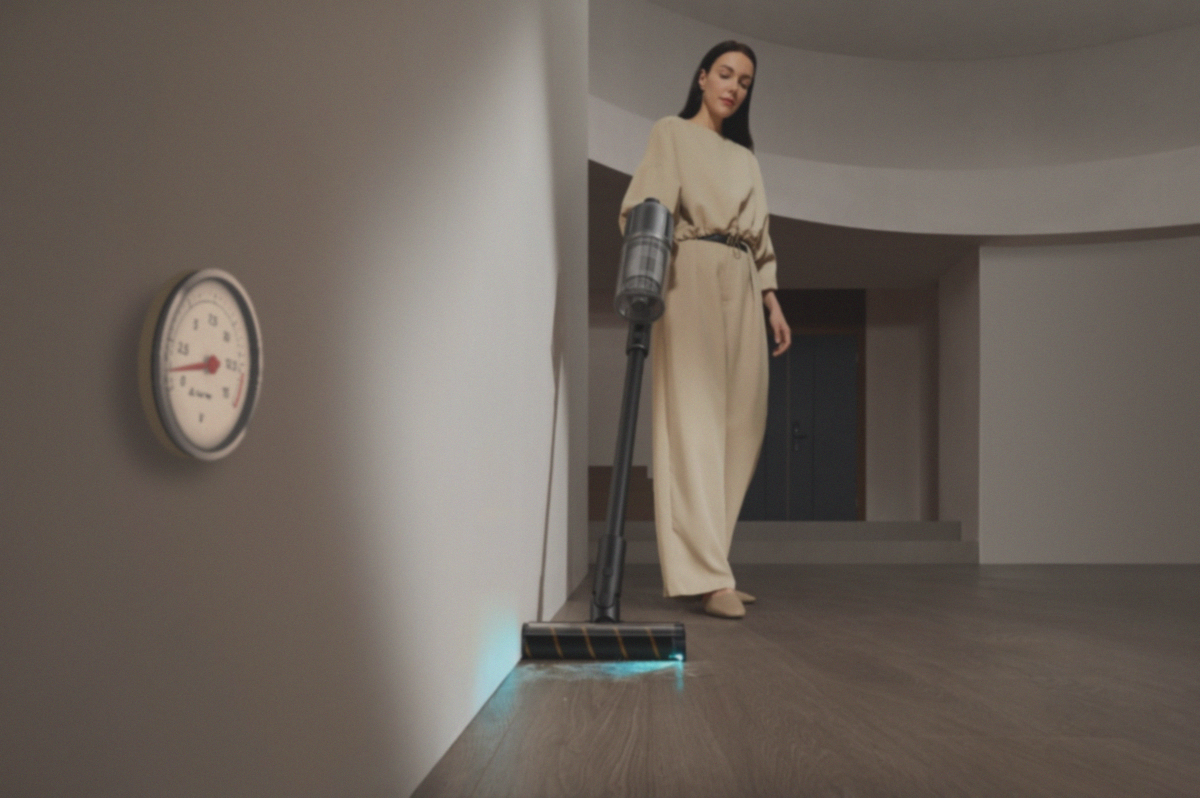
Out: 1; V
